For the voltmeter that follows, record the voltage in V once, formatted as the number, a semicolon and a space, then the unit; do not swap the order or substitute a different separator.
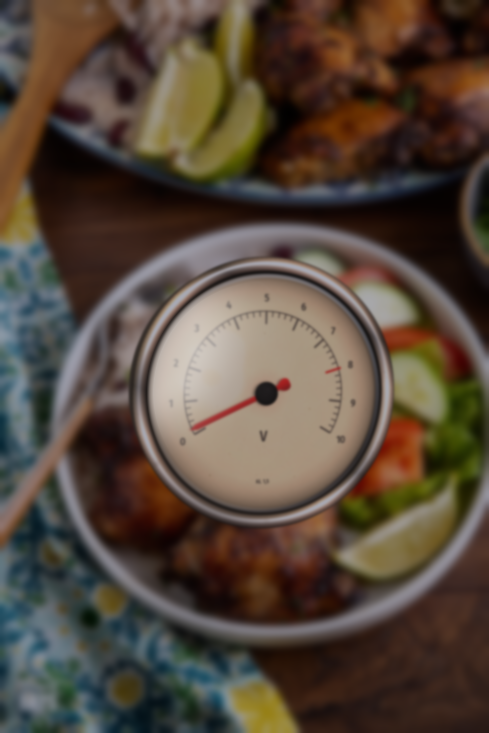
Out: 0.2; V
